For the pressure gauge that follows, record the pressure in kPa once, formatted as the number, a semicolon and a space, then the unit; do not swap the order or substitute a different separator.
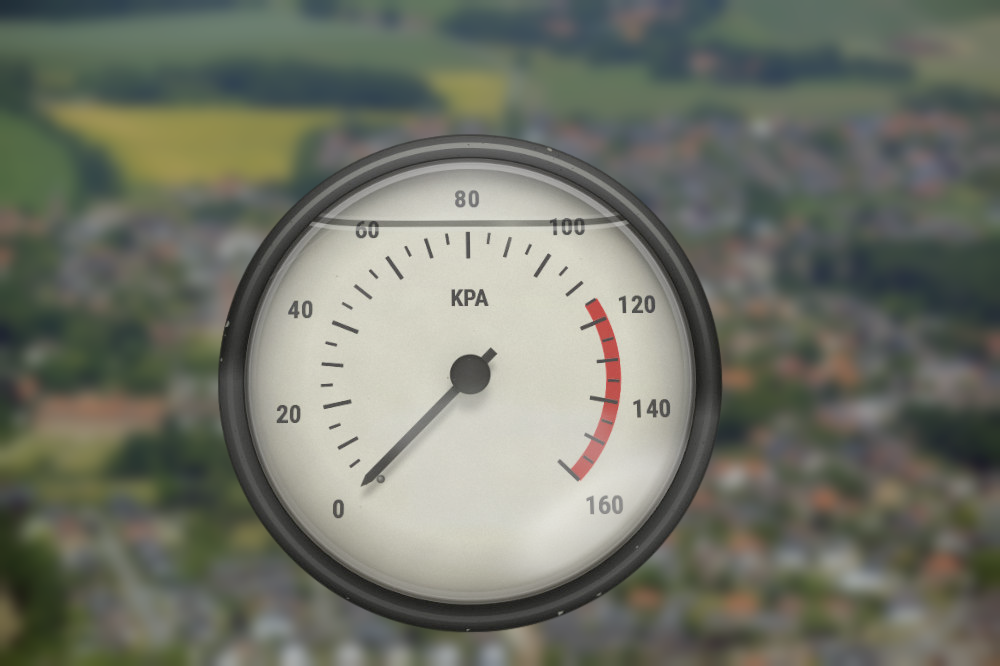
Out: 0; kPa
